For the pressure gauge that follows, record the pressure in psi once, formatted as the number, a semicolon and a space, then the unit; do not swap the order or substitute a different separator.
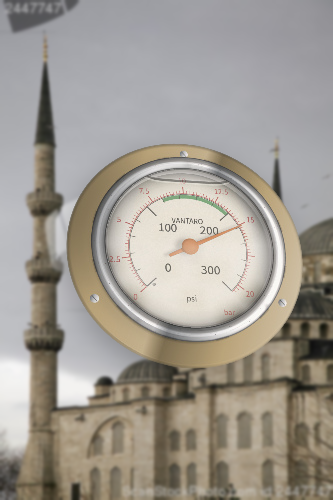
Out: 220; psi
